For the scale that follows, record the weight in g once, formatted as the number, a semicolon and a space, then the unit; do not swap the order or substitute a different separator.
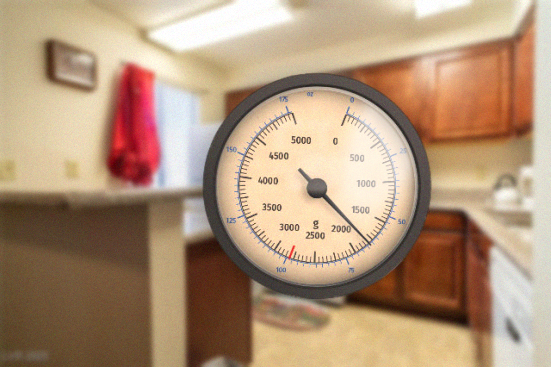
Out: 1800; g
